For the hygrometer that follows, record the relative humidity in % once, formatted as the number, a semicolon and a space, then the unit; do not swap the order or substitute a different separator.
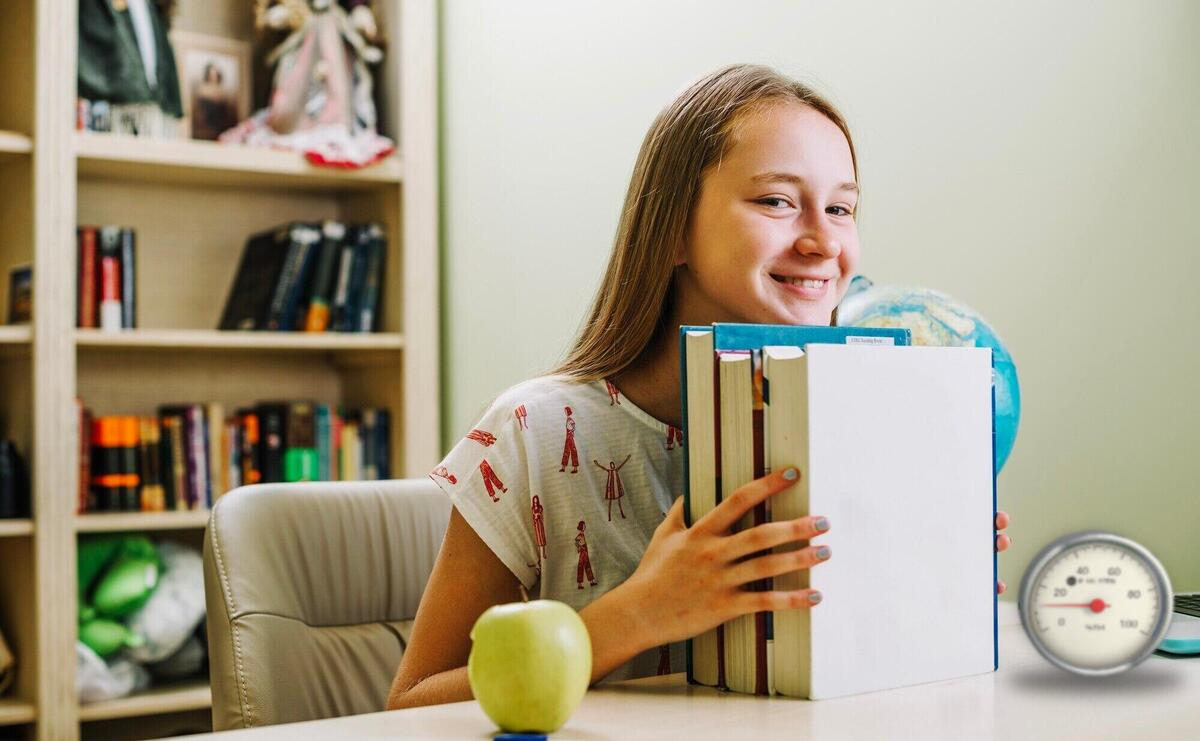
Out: 12; %
